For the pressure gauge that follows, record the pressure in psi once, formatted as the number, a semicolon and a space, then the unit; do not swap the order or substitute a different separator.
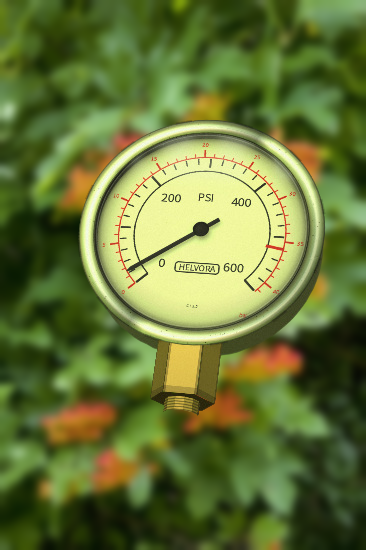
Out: 20; psi
